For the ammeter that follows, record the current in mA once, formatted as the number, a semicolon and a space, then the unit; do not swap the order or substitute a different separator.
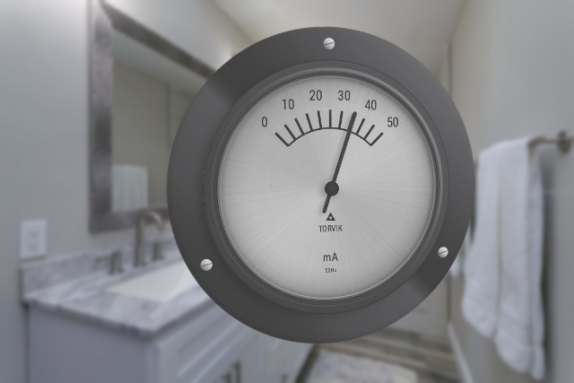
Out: 35; mA
